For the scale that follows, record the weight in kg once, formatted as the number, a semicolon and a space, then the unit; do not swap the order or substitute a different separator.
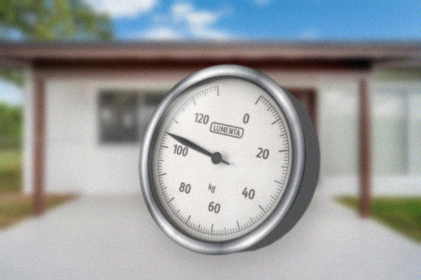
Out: 105; kg
